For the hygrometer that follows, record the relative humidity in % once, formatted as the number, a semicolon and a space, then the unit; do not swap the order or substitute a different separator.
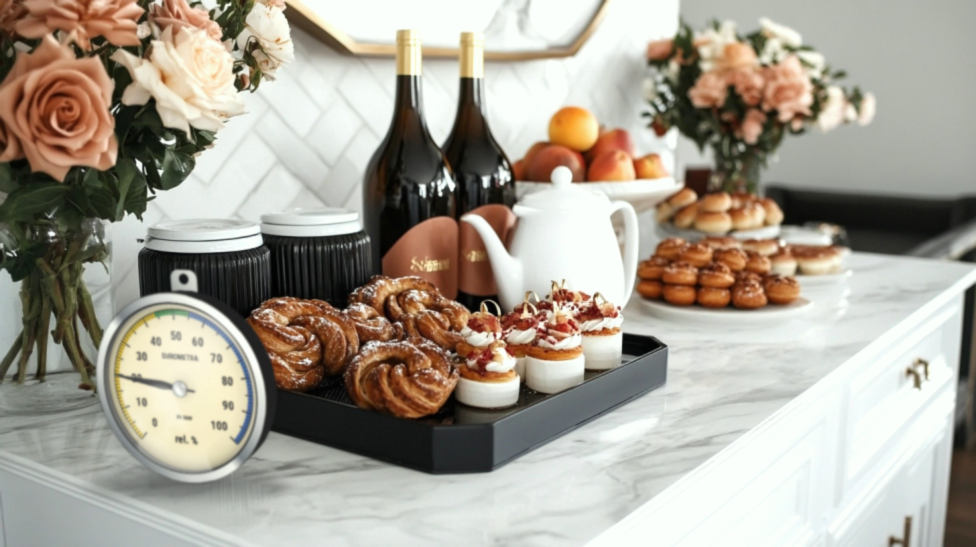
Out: 20; %
